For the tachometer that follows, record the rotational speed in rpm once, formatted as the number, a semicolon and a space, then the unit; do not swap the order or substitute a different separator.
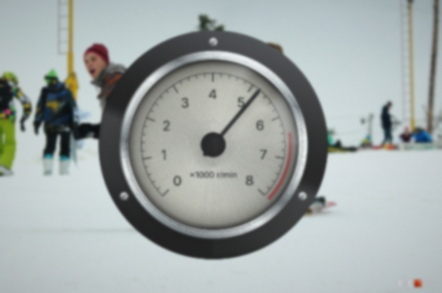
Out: 5200; rpm
